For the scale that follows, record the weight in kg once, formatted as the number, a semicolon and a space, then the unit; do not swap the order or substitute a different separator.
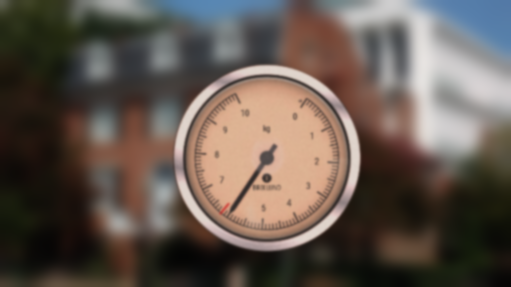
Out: 6; kg
